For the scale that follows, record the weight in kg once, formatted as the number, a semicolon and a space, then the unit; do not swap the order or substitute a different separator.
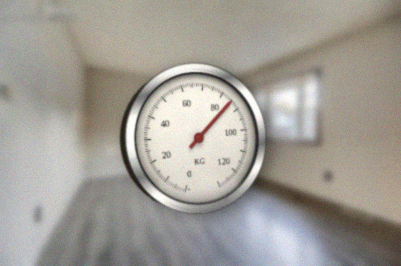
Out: 85; kg
